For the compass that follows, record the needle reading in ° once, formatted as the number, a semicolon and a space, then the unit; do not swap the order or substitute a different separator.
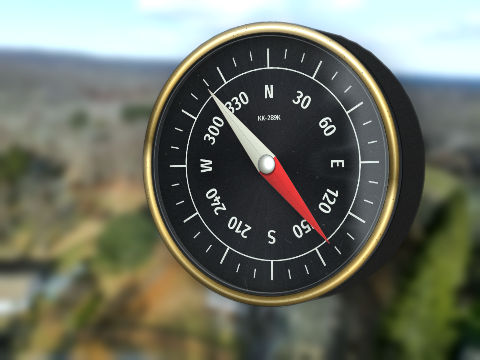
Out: 140; °
